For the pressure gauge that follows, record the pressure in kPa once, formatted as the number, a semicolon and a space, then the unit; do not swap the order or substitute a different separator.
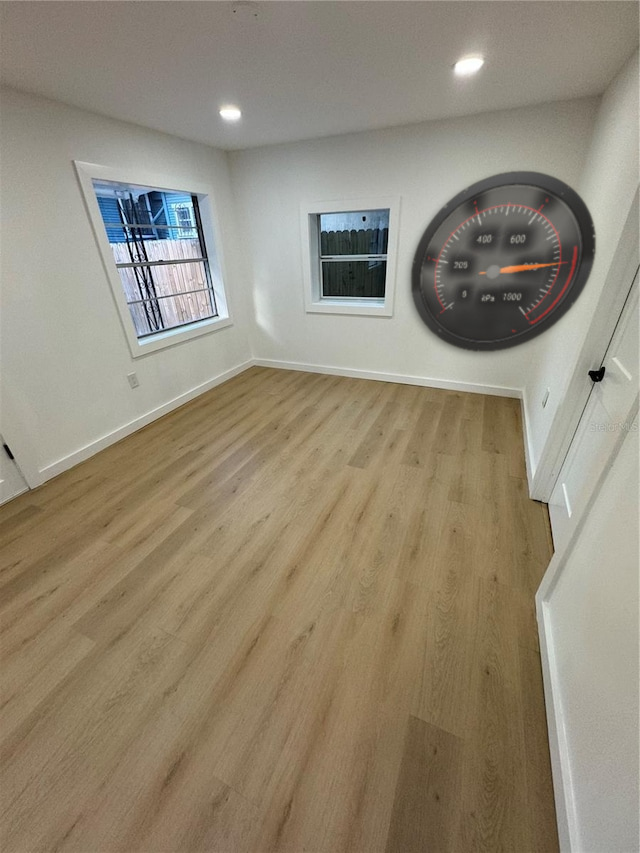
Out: 800; kPa
